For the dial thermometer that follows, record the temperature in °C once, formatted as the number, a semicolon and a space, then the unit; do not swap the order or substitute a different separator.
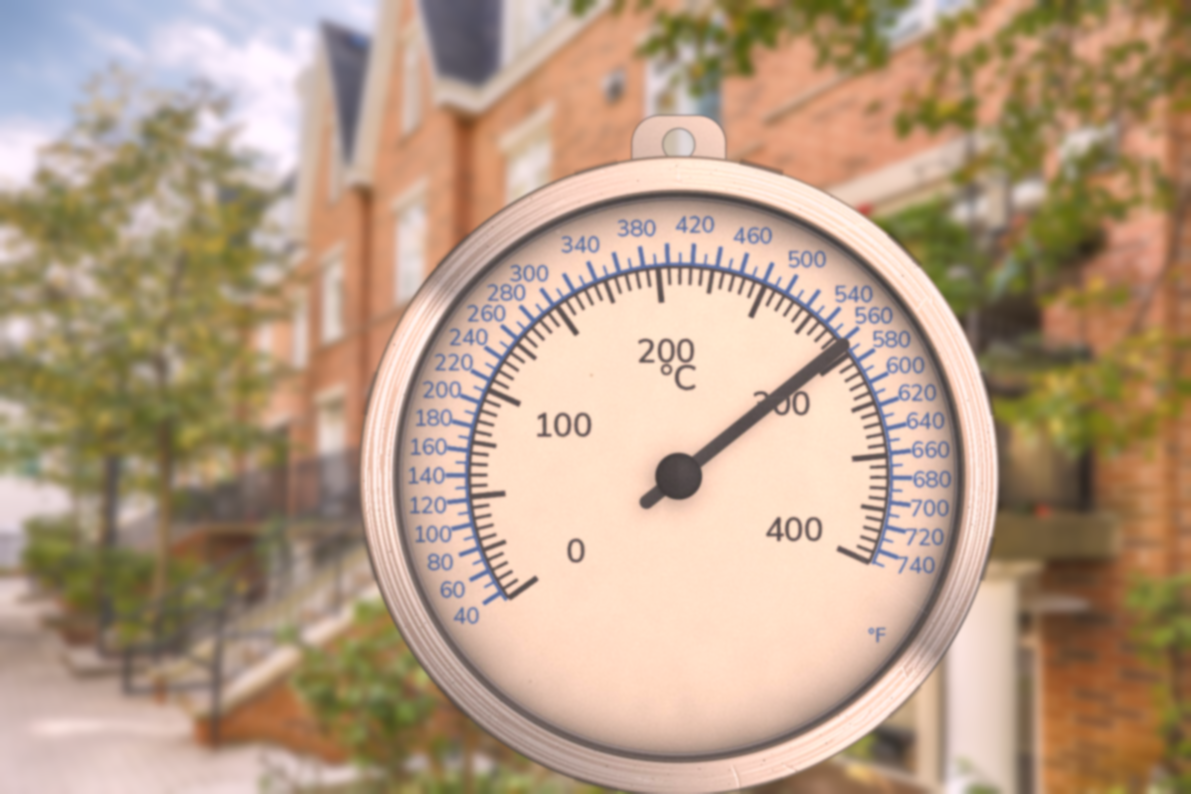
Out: 295; °C
